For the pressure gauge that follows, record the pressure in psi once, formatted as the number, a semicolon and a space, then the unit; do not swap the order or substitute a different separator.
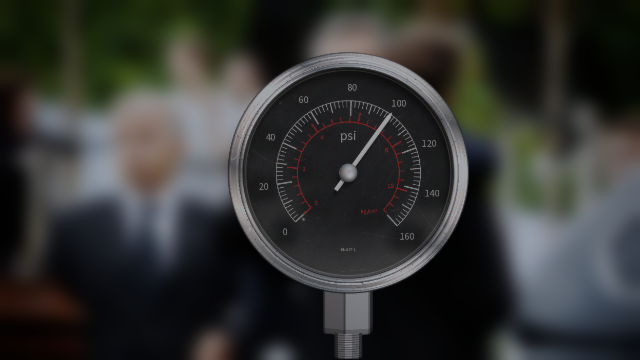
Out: 100; psi
